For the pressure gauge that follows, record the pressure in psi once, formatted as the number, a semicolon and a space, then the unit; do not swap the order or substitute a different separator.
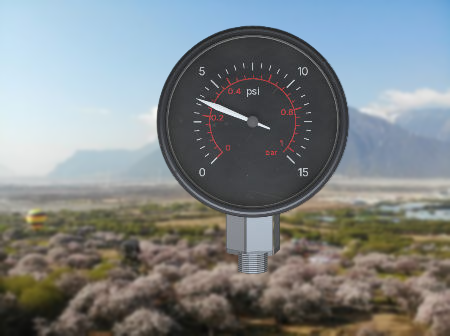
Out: 3.75; psi
